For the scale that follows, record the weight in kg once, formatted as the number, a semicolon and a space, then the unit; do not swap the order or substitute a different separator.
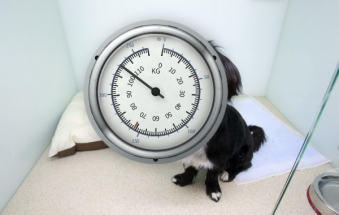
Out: 105; kg
